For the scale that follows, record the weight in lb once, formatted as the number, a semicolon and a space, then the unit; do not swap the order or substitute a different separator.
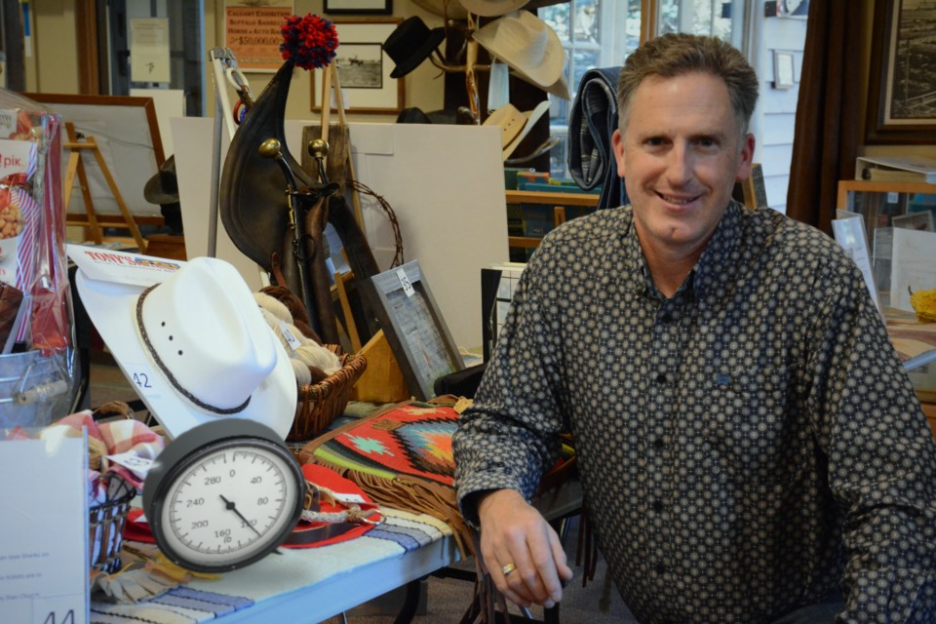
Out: 120; lb
